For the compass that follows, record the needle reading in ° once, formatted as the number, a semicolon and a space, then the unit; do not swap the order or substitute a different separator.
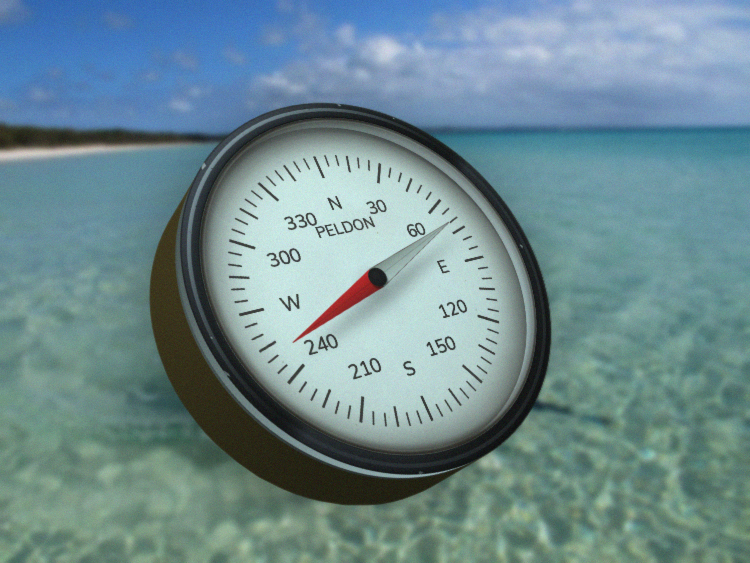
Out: 250; °
